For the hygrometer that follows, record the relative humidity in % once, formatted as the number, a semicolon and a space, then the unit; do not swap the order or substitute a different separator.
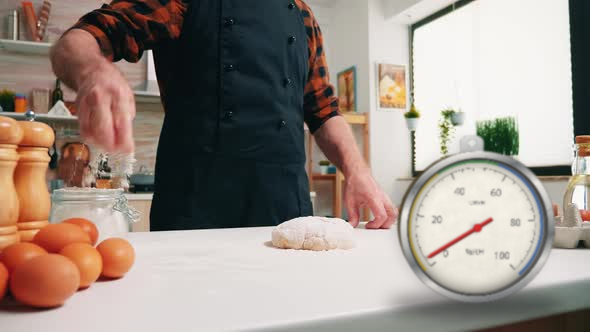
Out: 4; %
